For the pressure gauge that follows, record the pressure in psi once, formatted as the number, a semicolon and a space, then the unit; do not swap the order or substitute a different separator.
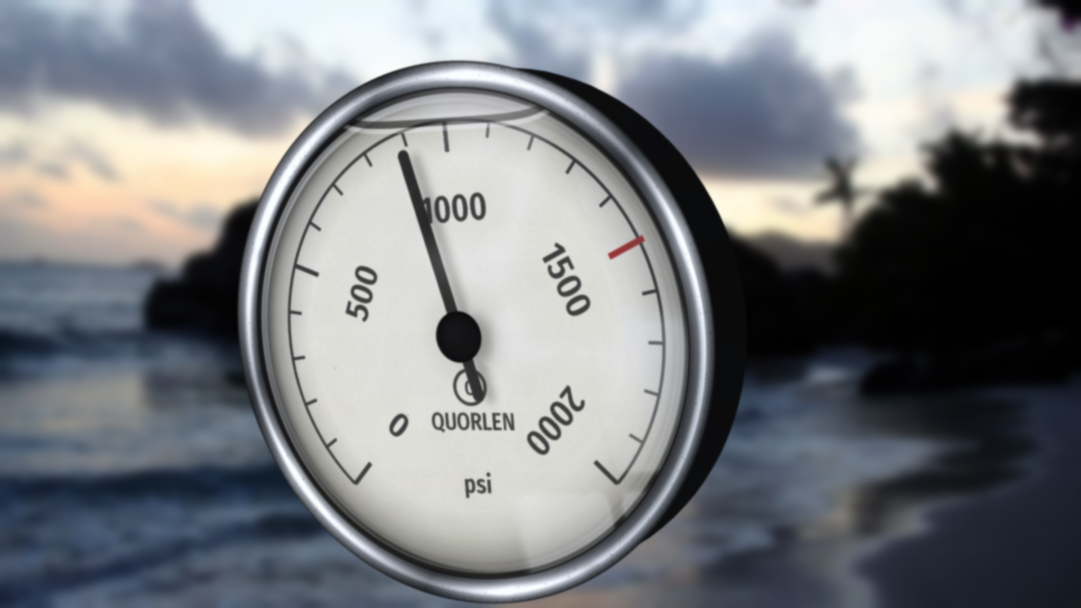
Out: 900; psi
